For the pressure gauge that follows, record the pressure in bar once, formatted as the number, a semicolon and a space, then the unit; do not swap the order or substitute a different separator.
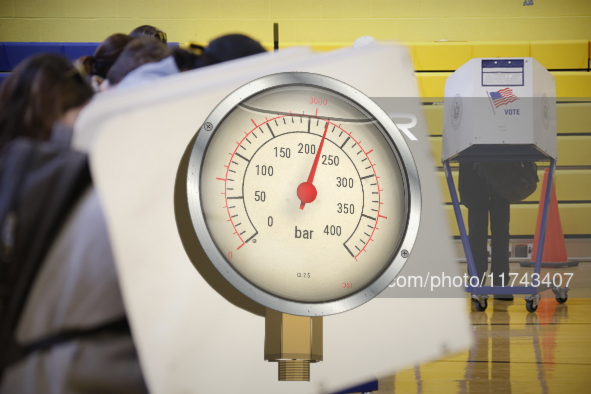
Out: 220; bar
